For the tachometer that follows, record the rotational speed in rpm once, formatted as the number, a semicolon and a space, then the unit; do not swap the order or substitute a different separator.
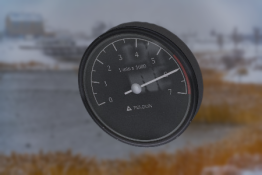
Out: 6000; rpm
